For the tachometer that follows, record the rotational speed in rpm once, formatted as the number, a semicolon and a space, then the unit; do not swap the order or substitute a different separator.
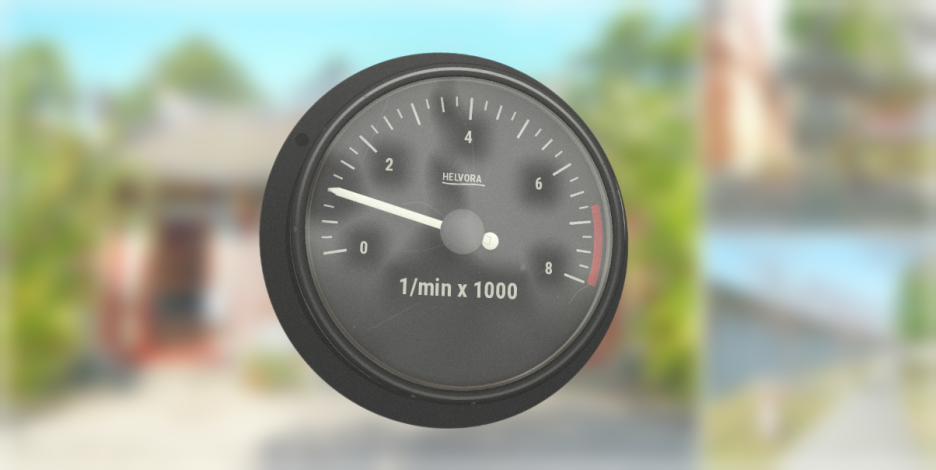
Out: 1000; rpm
